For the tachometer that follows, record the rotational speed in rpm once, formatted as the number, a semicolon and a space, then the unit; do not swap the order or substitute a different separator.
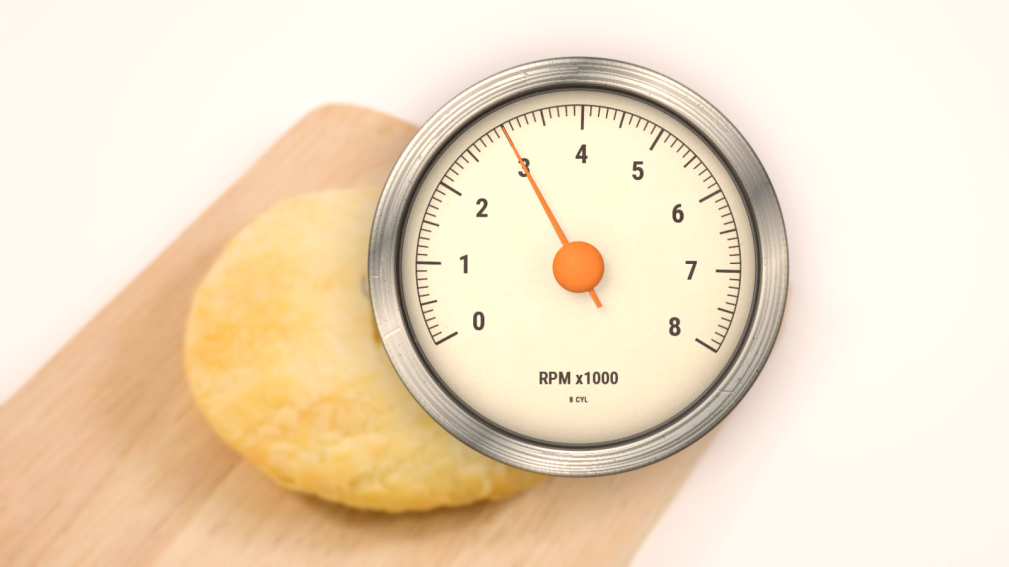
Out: 3000; rpm
